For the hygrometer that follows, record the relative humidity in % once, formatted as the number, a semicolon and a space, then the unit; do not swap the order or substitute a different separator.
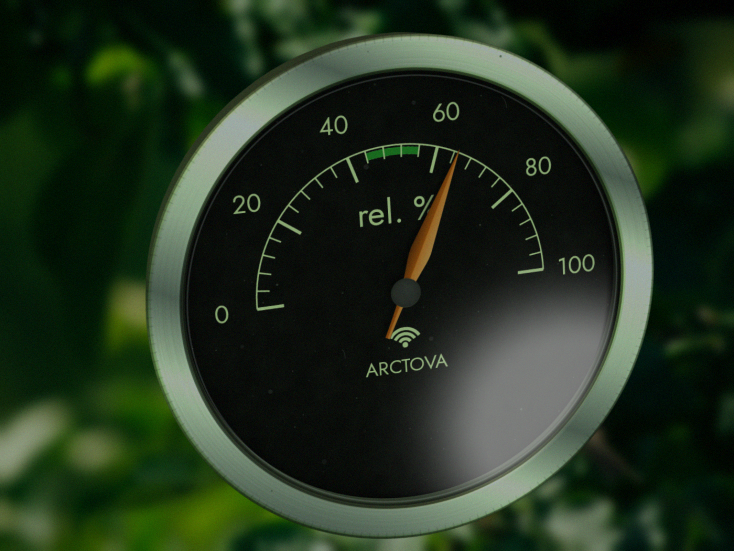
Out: 64; %
